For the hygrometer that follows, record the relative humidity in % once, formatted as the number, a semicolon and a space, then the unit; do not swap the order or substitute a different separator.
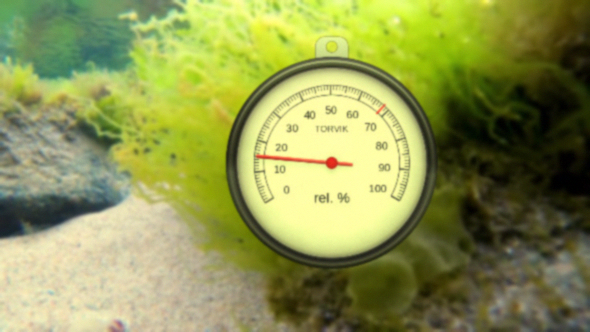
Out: 15; %
